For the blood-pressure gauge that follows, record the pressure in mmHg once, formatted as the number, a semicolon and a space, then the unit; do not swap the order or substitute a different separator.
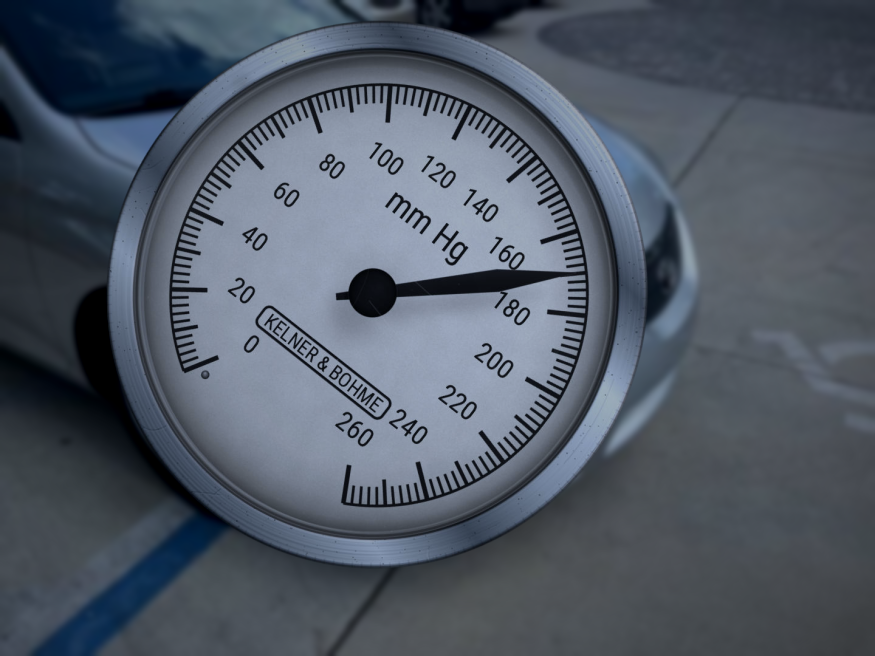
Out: 170; mmHg
